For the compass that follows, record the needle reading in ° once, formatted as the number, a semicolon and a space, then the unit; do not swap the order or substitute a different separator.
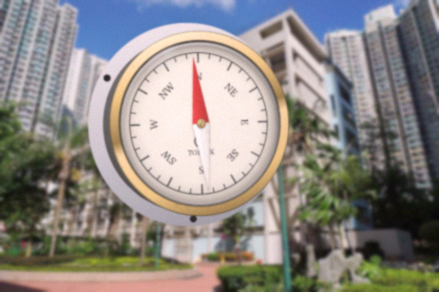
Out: 355; °
